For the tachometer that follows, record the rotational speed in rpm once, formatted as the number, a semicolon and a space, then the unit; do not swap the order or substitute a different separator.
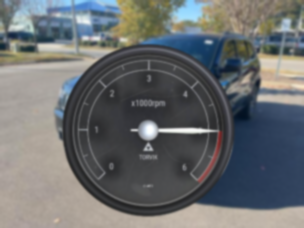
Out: 5000; rpm
